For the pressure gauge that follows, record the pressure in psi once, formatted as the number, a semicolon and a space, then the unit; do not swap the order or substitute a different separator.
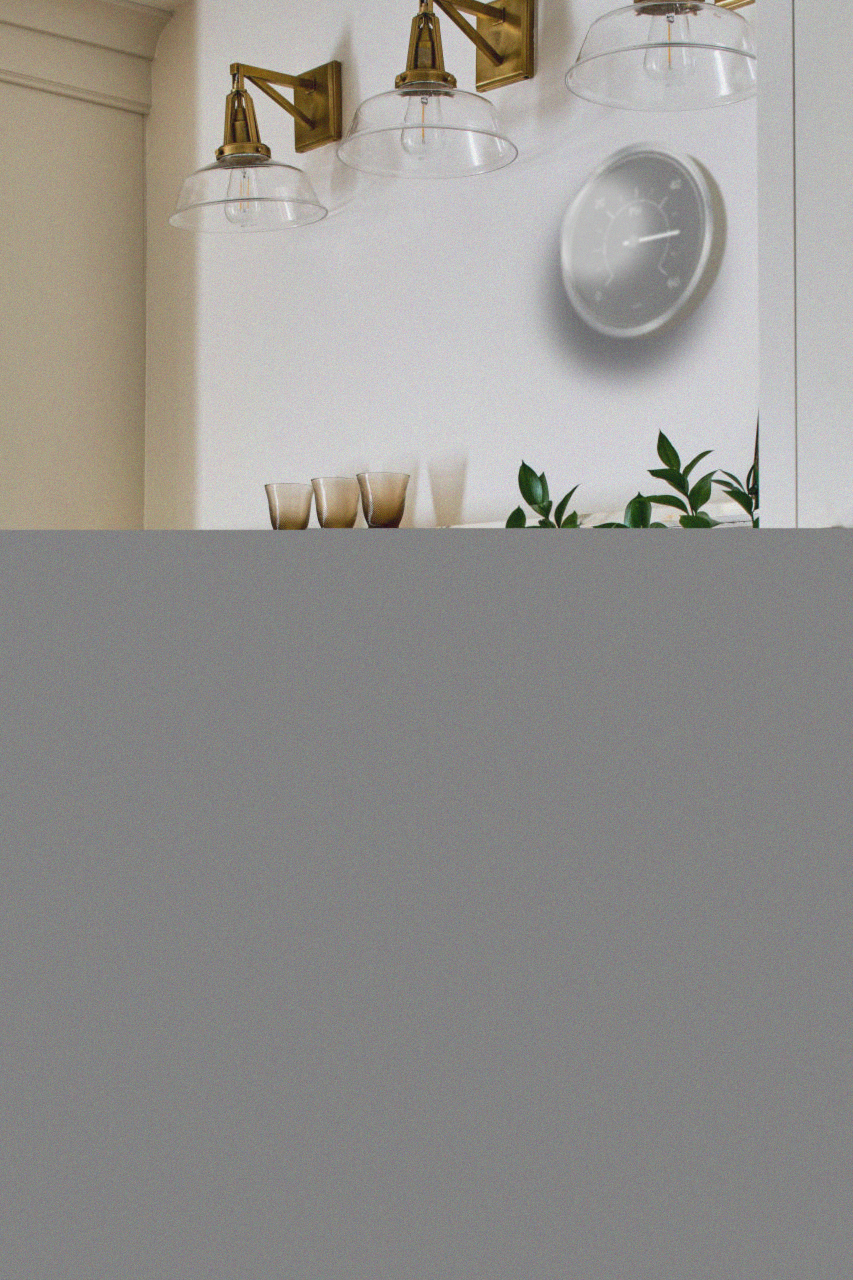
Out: 50; psi
